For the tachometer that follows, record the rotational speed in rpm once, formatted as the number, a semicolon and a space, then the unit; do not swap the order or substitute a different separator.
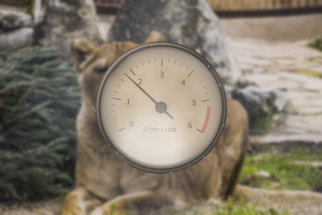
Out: 1800; rpm
